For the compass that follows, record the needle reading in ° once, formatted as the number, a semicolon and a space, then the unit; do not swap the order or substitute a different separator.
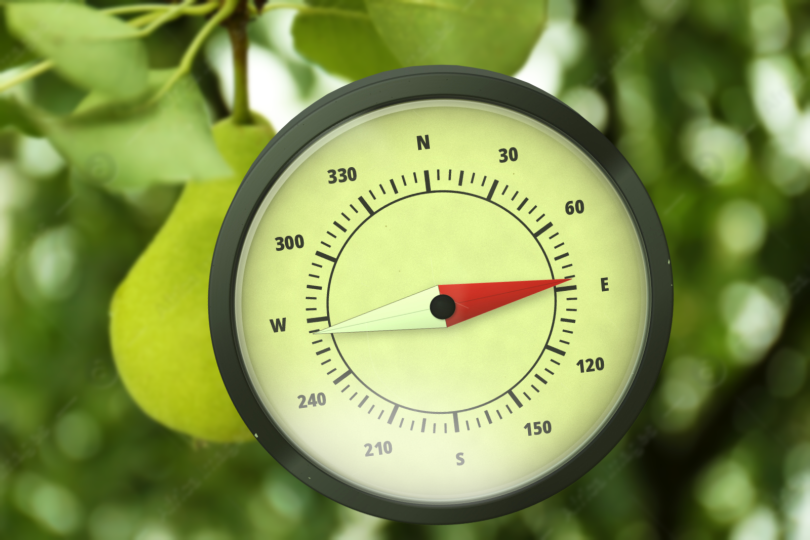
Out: 85; °
